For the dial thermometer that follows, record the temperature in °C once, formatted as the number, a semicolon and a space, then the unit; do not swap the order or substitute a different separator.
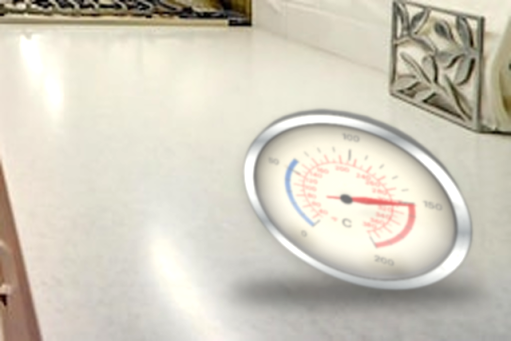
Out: 150; °C
